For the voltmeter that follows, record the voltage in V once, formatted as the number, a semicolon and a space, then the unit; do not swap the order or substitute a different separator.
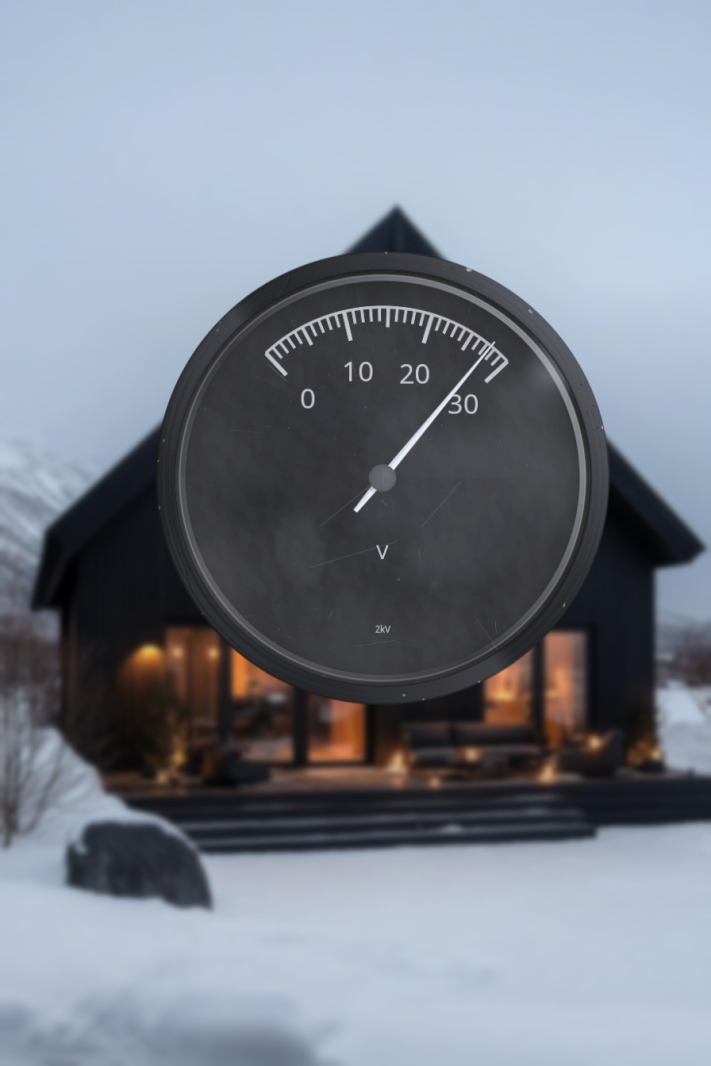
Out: 27.5; V
